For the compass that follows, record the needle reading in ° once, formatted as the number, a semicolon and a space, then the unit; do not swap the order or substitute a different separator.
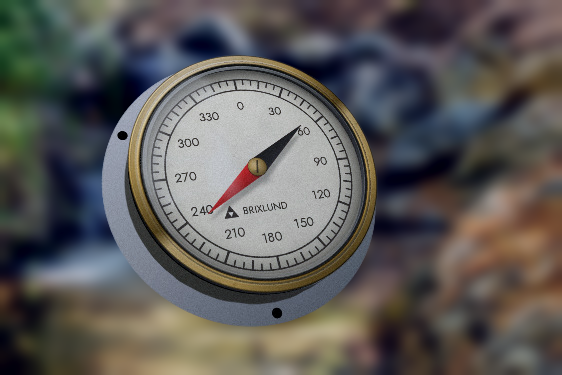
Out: 235; °
